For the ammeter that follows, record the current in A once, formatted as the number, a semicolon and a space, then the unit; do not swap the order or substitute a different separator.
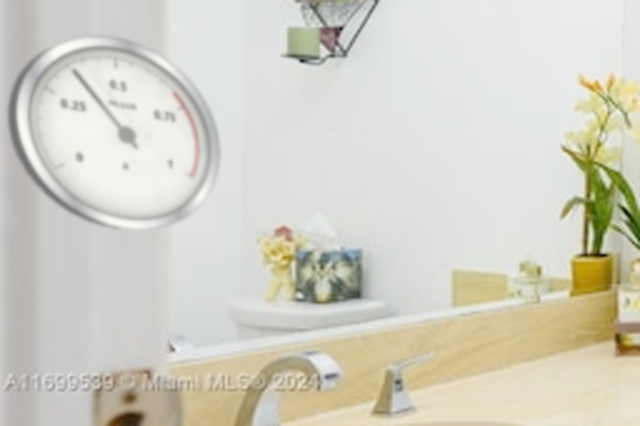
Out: 0.35; A
